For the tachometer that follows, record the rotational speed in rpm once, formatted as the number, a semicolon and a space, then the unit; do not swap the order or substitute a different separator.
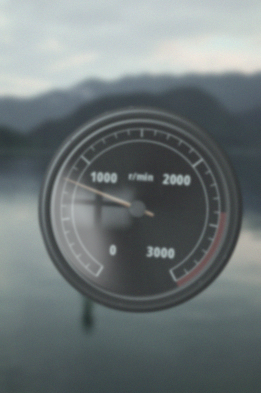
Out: 800; rpm
